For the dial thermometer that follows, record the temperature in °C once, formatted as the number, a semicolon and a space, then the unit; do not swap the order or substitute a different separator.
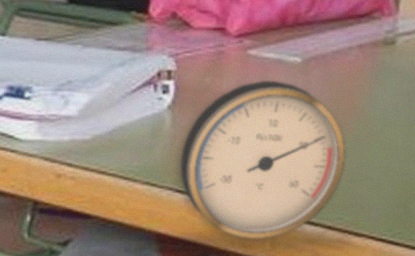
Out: 30; °C
